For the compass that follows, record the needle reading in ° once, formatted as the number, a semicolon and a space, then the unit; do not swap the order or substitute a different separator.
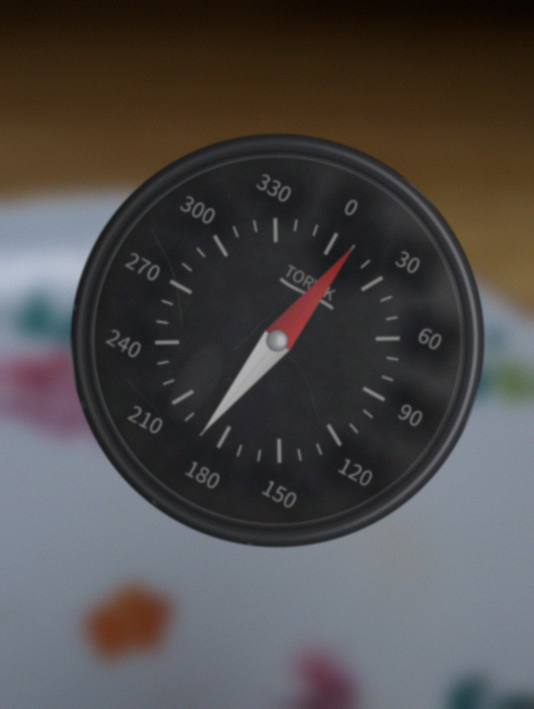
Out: 10; °
